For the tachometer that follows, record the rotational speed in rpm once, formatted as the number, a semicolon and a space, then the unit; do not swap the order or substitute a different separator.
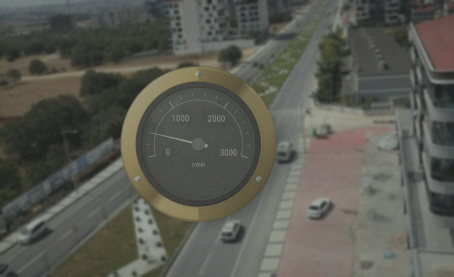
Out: 400; rpm
